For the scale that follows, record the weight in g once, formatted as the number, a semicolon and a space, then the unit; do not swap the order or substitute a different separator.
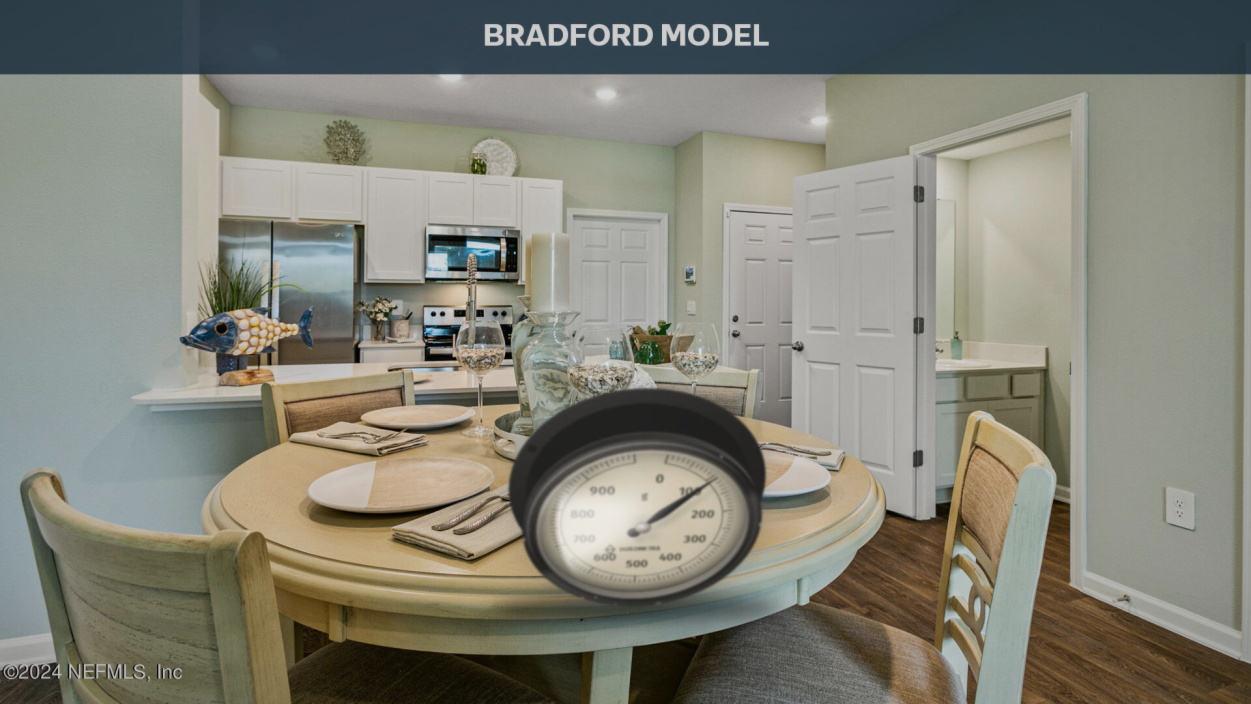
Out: 100; g
